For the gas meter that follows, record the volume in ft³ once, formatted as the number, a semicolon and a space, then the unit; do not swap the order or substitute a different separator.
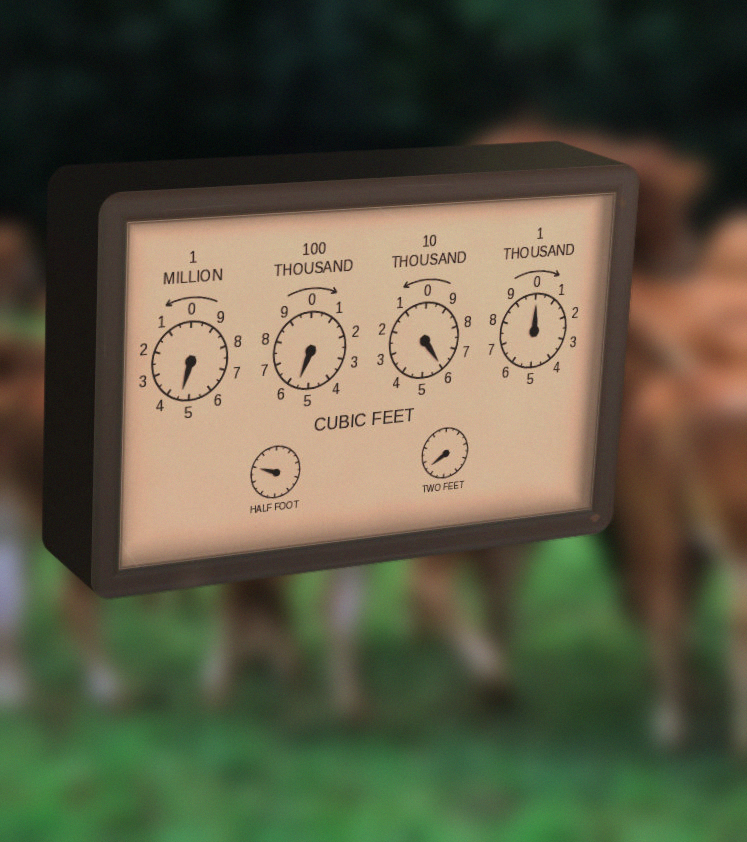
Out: 456000; ft³
